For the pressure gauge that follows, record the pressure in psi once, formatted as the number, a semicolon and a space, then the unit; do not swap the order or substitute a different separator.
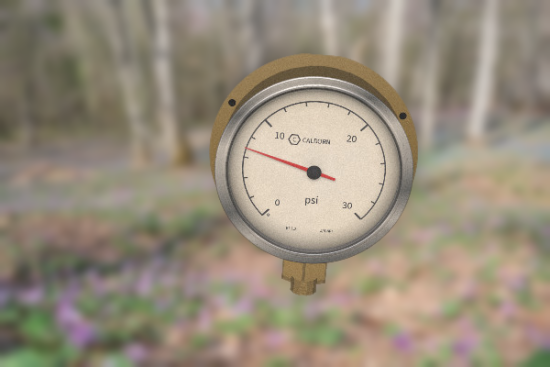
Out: 7; psi
